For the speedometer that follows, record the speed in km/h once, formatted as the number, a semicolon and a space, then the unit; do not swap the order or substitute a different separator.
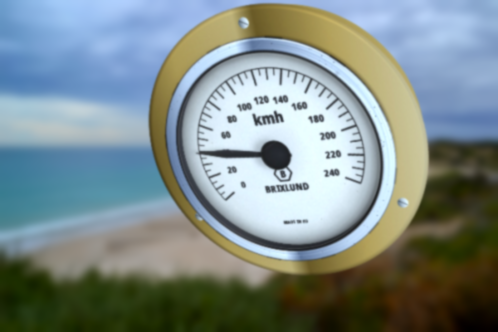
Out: 40; km/h
